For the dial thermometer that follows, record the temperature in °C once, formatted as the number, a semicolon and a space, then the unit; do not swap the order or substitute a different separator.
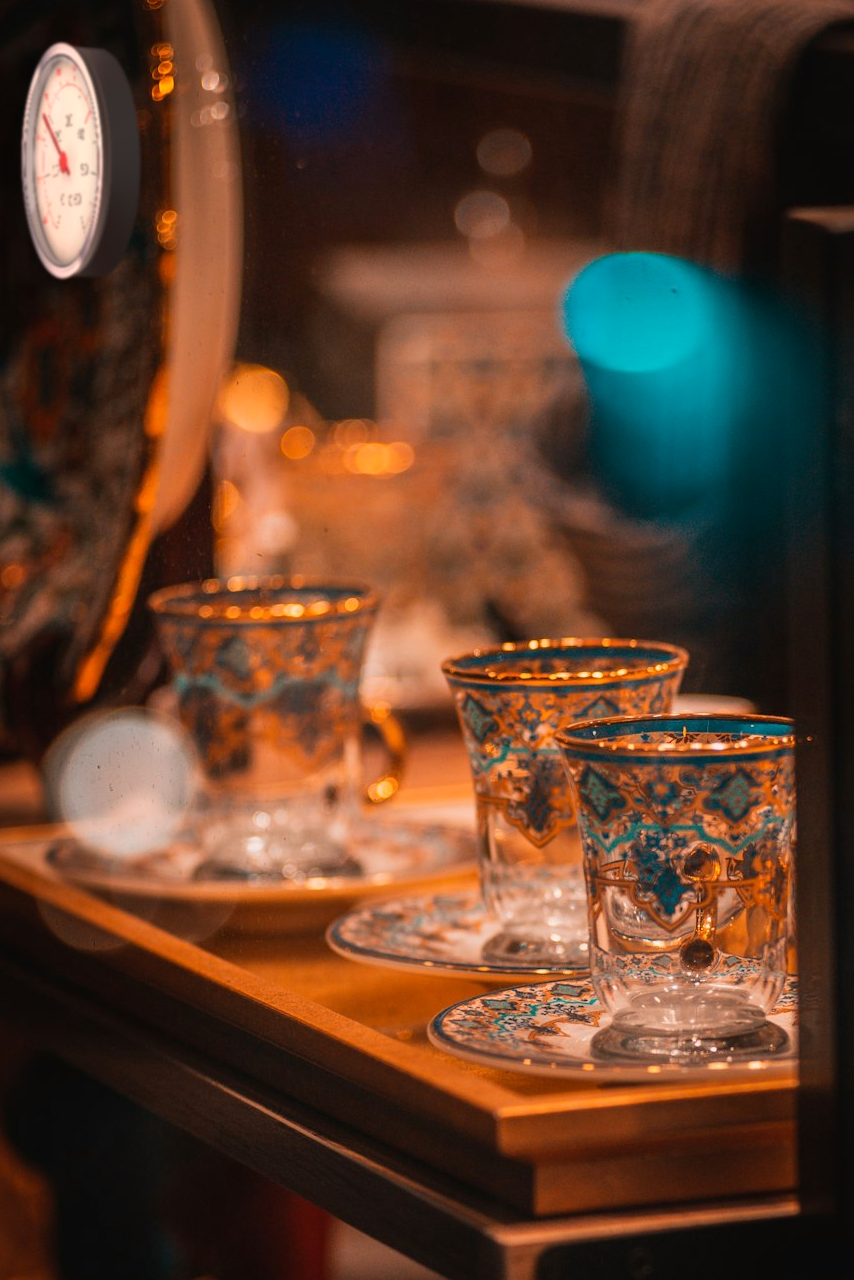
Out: 20; °C
